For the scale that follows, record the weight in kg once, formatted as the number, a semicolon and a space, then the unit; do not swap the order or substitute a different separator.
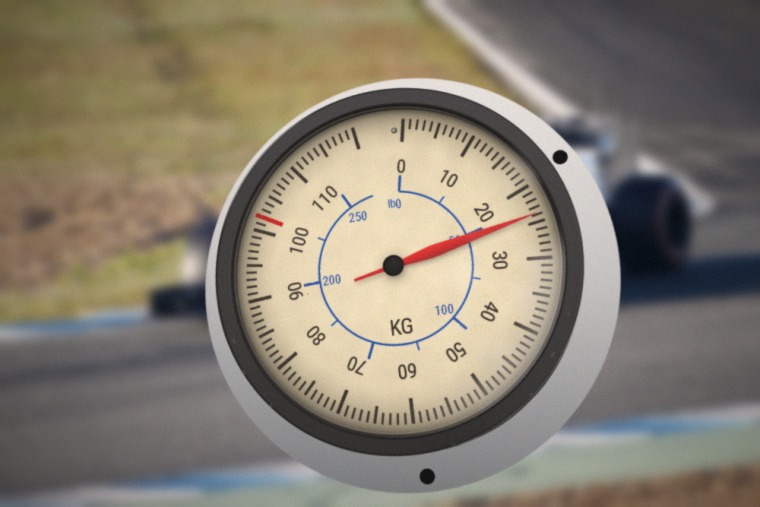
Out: 24; kg
